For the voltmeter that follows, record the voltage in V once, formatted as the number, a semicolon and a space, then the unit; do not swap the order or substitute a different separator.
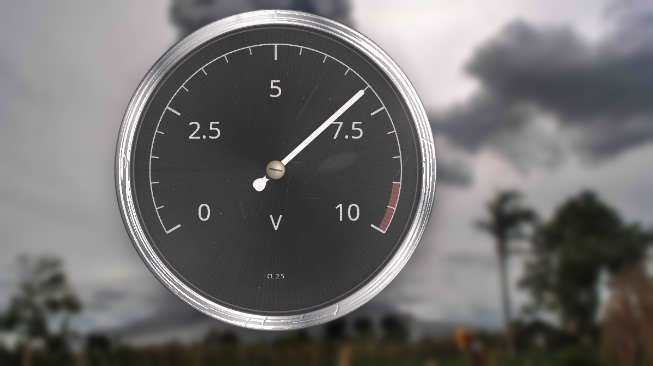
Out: 7; V
